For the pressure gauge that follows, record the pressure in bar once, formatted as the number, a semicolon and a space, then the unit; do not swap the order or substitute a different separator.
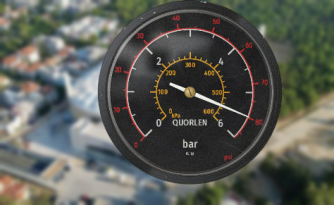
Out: 5.5; bar
